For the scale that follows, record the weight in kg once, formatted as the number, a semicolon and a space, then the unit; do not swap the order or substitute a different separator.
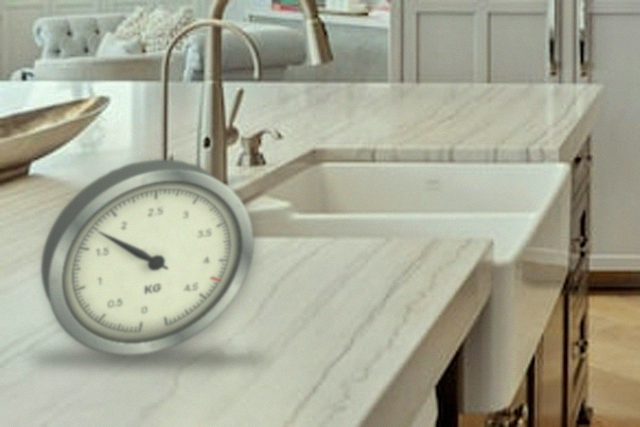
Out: 1.75; kg
